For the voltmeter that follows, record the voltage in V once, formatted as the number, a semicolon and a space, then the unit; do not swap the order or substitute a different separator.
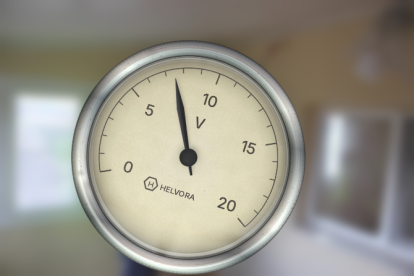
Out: 7.5; V
